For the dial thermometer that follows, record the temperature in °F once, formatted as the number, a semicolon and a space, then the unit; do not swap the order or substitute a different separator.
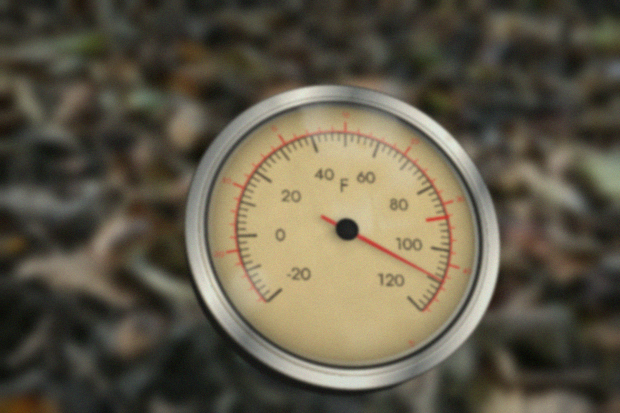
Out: 110; °F
